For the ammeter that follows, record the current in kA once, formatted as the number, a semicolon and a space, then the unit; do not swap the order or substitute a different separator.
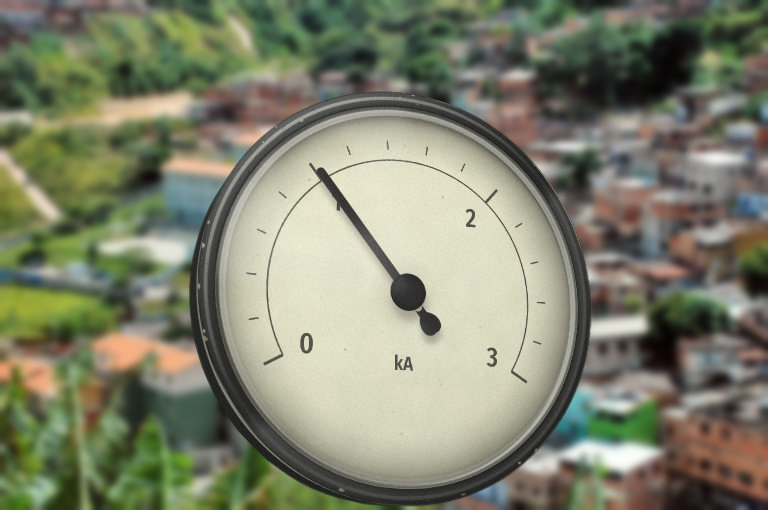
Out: 1; kA
